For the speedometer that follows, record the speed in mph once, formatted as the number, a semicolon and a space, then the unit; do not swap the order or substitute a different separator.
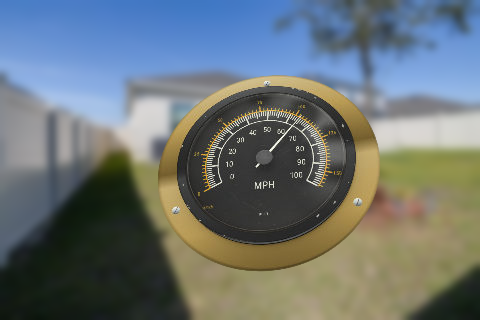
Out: 65; mph
